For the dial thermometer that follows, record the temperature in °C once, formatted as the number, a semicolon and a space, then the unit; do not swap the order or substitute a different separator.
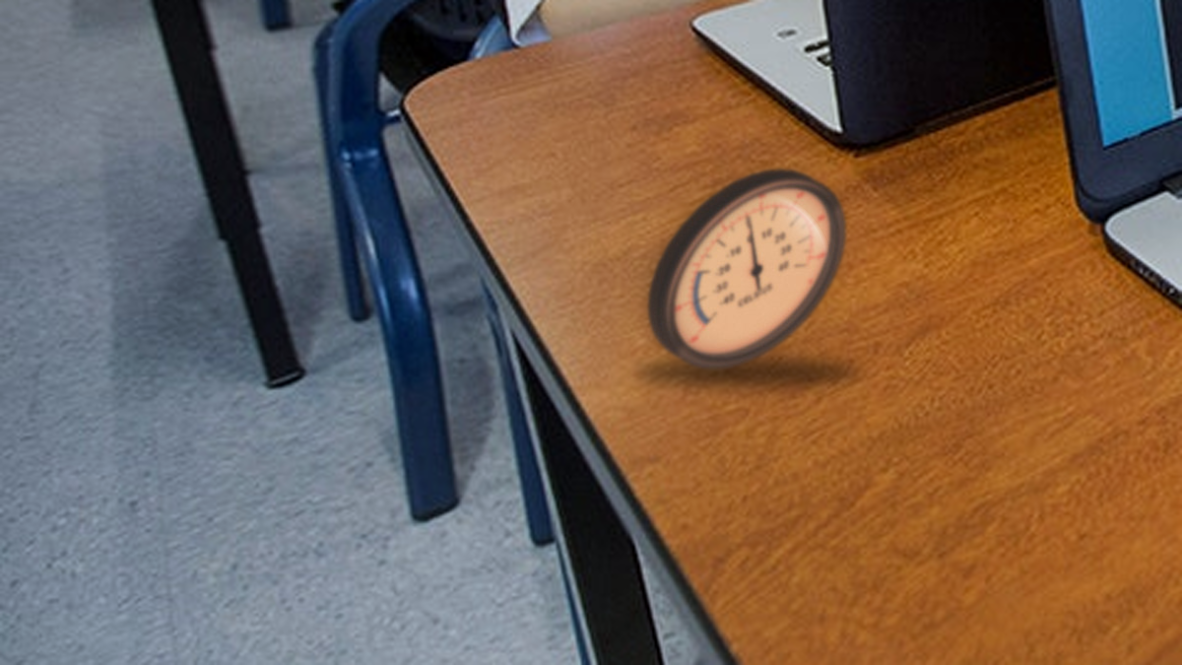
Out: 0; °C
